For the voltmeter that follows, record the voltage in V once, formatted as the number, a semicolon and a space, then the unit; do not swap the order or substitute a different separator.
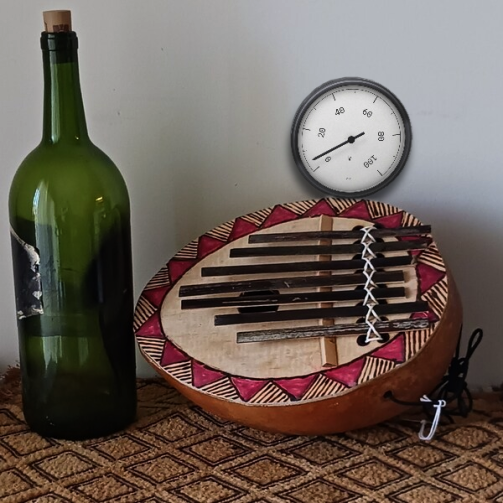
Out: 5; V
